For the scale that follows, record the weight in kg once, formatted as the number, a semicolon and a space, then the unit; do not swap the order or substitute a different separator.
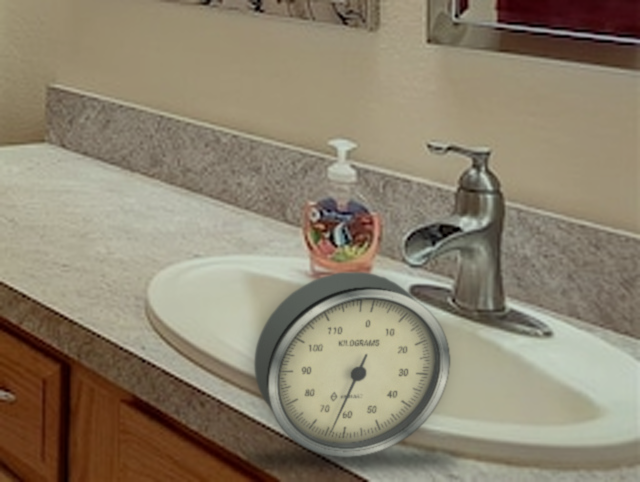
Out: 65; kg
